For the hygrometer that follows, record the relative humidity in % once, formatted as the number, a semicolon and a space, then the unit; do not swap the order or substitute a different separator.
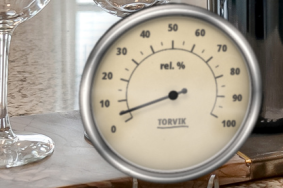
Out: 5; %
